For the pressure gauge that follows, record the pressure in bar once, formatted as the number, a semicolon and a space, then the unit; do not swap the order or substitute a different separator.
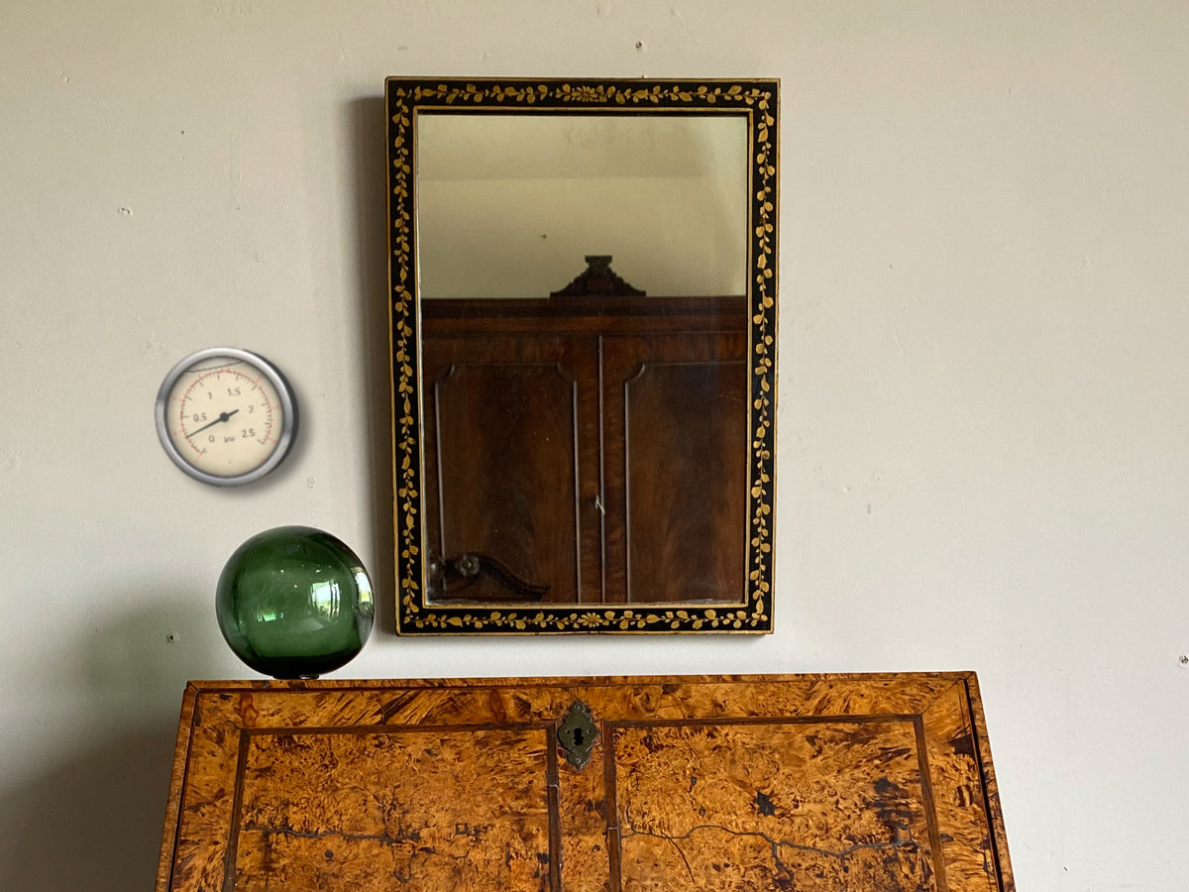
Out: 0.25; bar
